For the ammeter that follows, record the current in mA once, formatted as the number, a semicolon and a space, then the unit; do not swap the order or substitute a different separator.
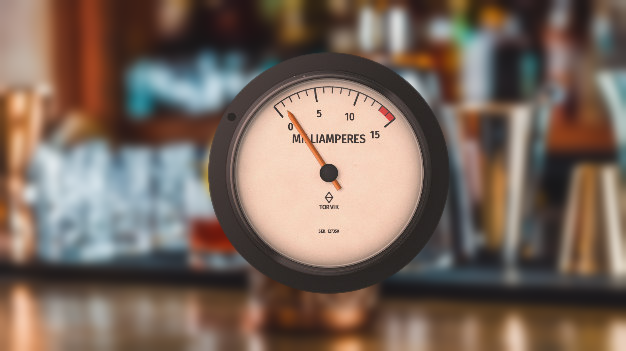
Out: 1; mA
